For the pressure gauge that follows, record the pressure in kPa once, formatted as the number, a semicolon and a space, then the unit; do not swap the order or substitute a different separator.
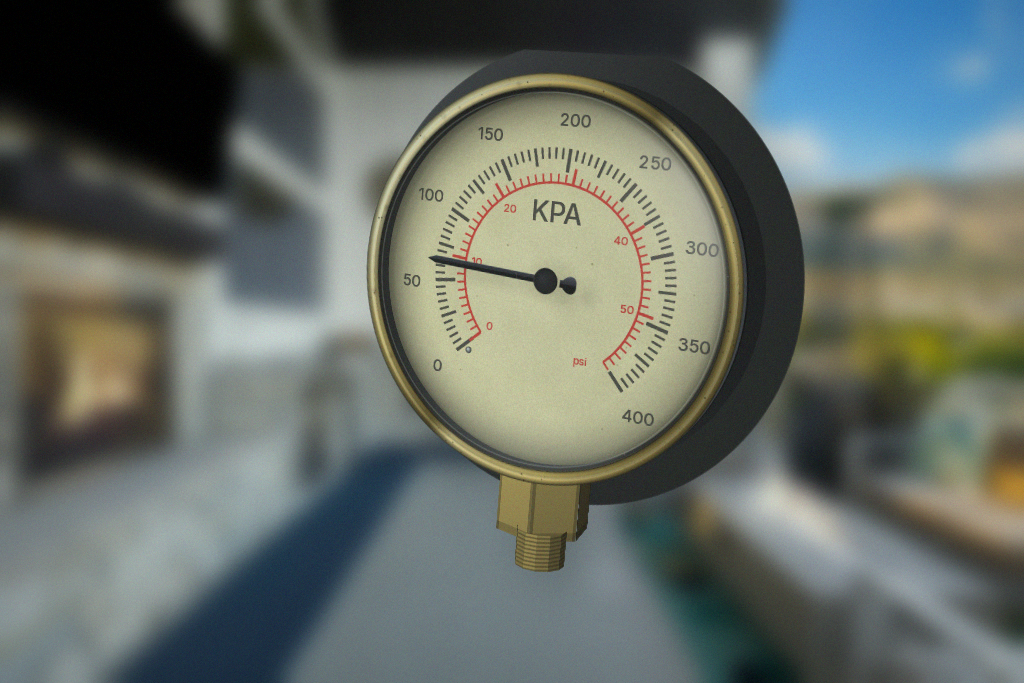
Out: 65; kPa
